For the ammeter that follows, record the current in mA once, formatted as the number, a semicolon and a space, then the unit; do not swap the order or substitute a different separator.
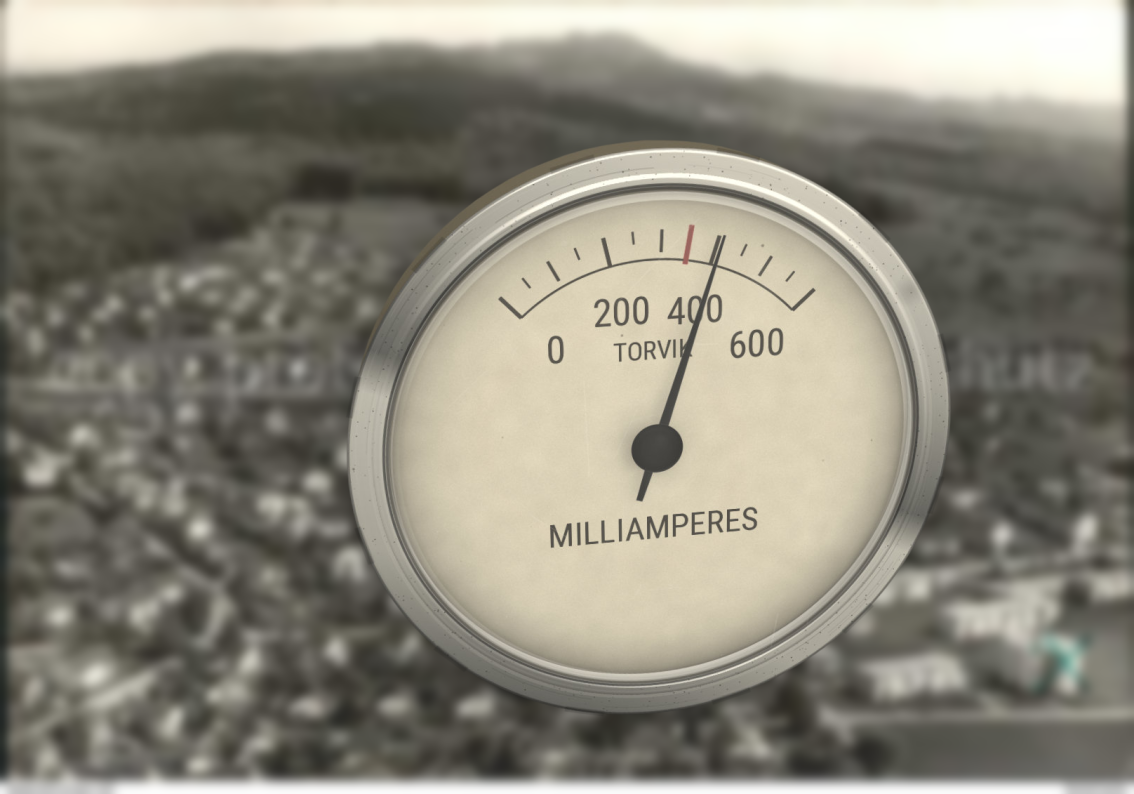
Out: 400; mA
